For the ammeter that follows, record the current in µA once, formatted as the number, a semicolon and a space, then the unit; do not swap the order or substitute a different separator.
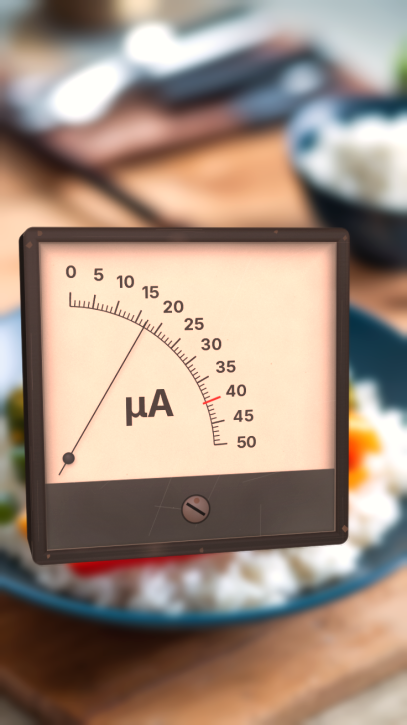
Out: 17; µA
